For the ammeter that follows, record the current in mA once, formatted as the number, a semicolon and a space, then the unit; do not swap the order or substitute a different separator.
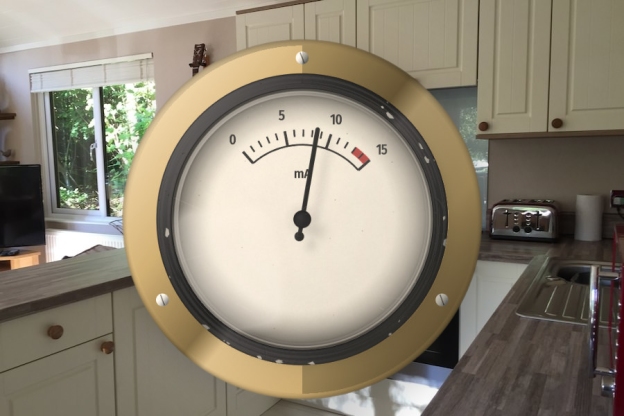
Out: 8.5; mA
